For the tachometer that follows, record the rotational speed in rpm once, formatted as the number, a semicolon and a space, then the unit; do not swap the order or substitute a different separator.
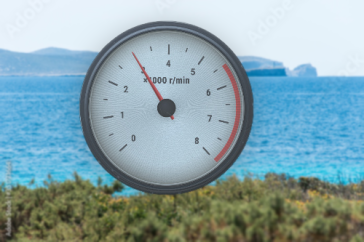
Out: 3000; rpm
